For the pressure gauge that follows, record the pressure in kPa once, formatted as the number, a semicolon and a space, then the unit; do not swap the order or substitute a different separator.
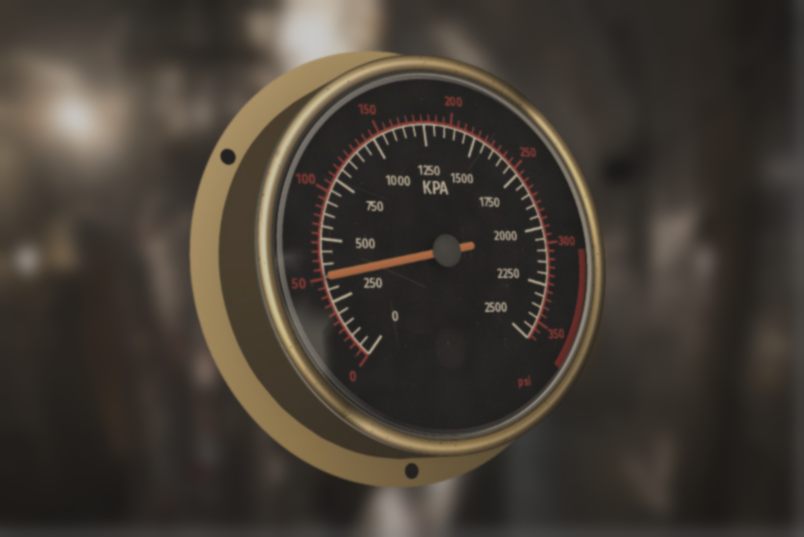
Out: 350; kPa
